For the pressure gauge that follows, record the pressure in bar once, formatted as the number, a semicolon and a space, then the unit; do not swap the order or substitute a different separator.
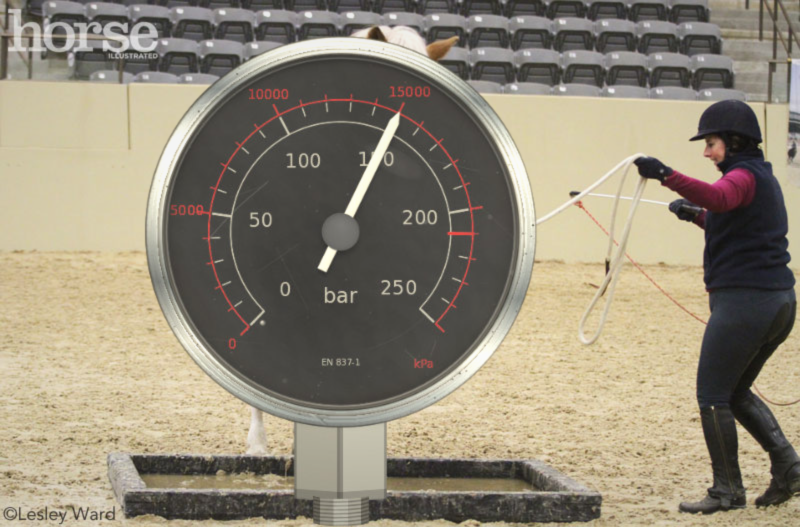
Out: 150; bar
